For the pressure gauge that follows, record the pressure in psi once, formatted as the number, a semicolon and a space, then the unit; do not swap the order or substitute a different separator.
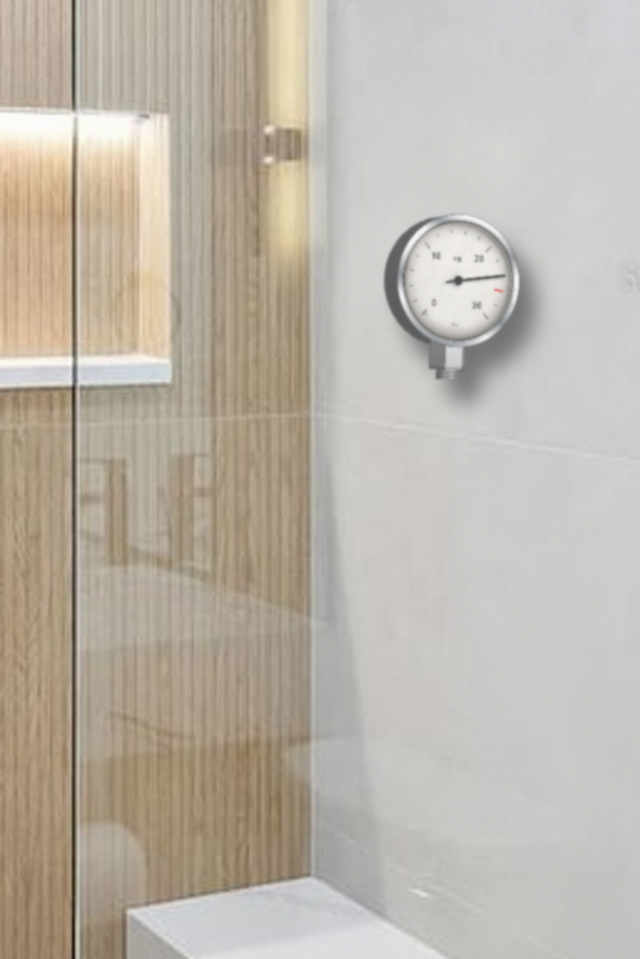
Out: 24; psi
